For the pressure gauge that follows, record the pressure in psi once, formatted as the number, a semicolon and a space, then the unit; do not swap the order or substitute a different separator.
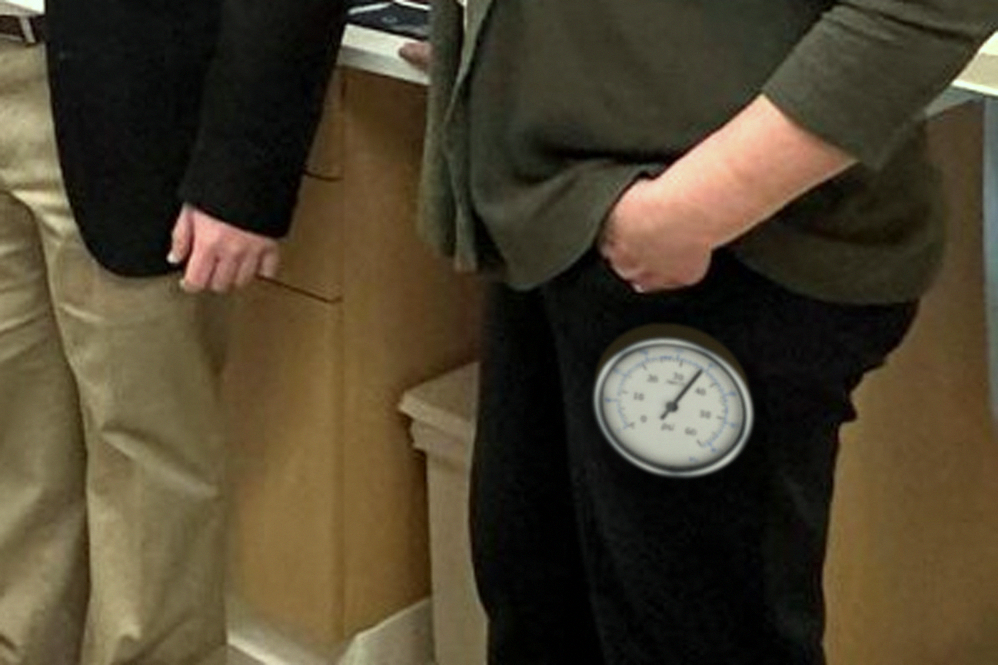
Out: 35; psi
